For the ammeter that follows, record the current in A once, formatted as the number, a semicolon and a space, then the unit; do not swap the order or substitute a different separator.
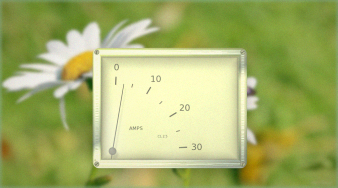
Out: 2.5; A
